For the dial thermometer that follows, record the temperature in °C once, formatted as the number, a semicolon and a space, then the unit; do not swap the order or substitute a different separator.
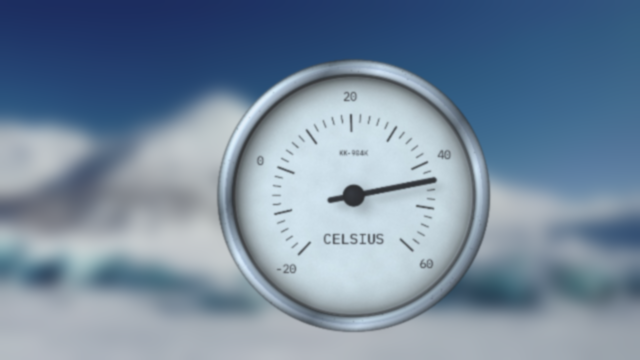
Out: 44; °C
